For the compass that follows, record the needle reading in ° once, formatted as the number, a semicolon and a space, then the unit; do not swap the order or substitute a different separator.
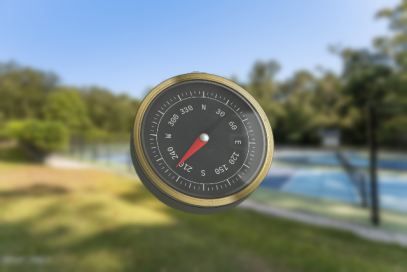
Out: 220; °
